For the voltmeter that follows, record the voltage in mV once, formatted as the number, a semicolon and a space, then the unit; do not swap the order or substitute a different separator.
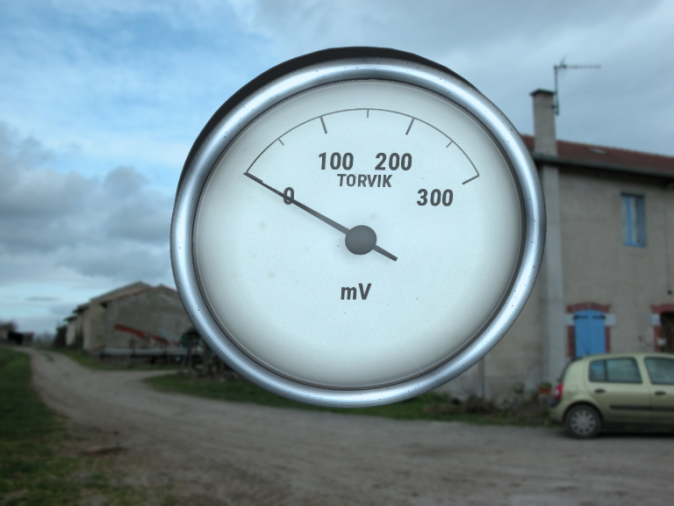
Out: 0; mV
